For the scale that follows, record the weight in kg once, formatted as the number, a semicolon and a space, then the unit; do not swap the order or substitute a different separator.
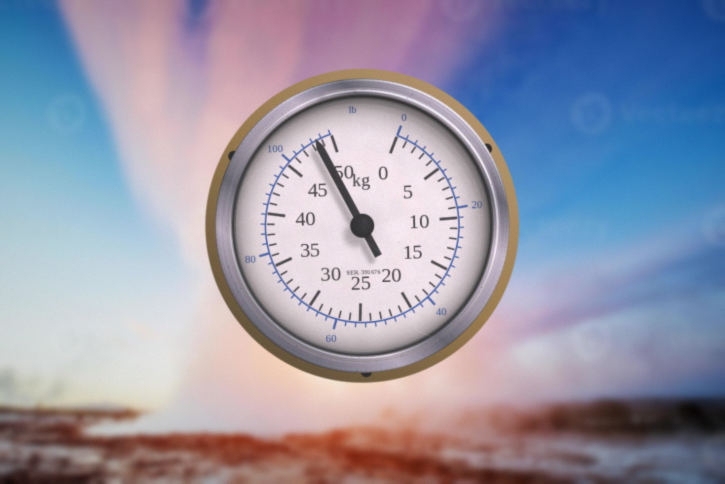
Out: 48.5; kg
